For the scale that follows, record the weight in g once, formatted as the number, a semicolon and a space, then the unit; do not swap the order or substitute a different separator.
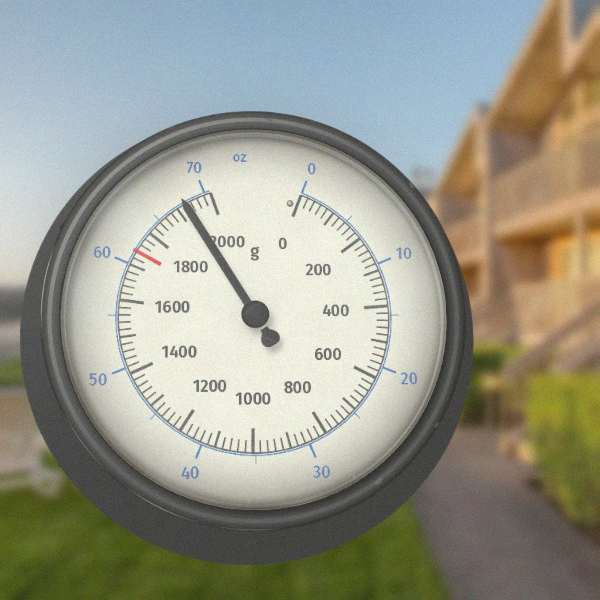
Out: 1920; g
